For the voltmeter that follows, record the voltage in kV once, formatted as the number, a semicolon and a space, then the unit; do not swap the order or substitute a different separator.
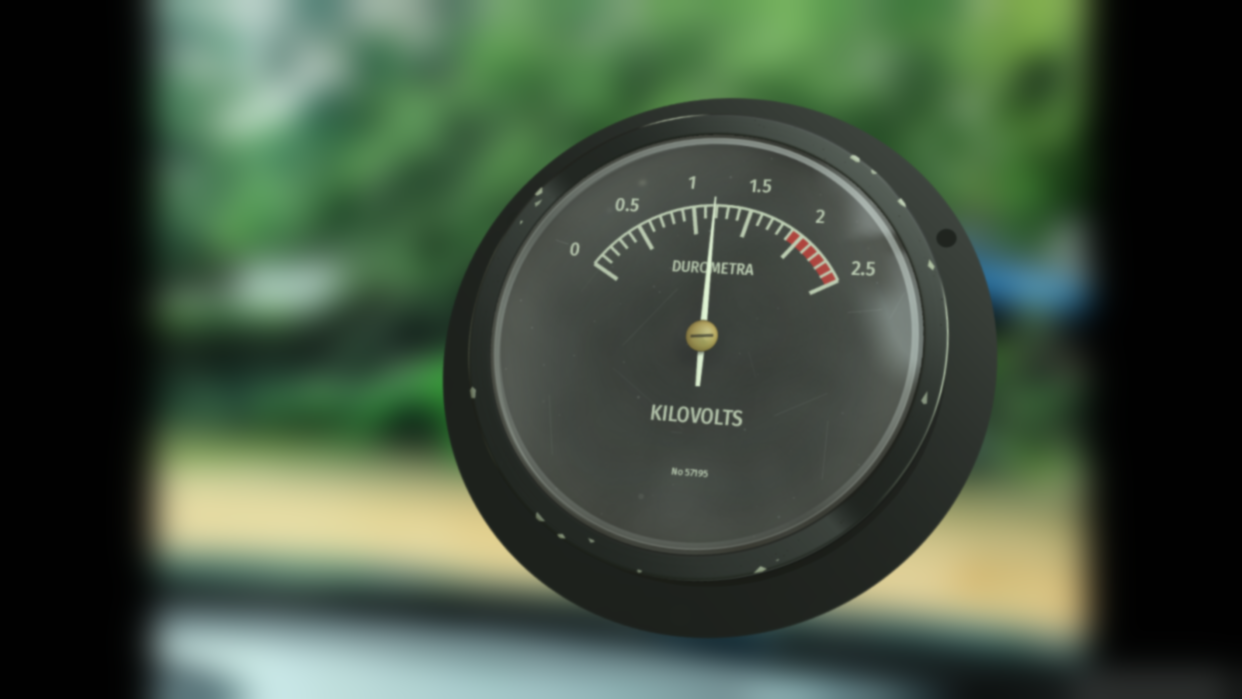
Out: 1.2; kV
